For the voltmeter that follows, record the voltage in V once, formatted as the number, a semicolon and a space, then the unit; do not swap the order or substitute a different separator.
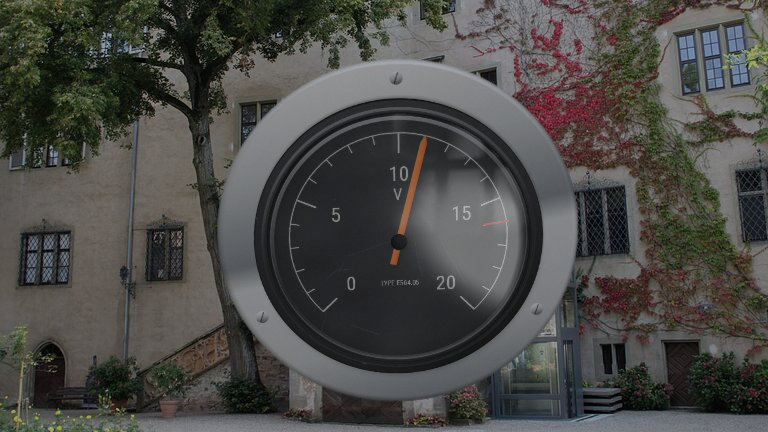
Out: 11; V
